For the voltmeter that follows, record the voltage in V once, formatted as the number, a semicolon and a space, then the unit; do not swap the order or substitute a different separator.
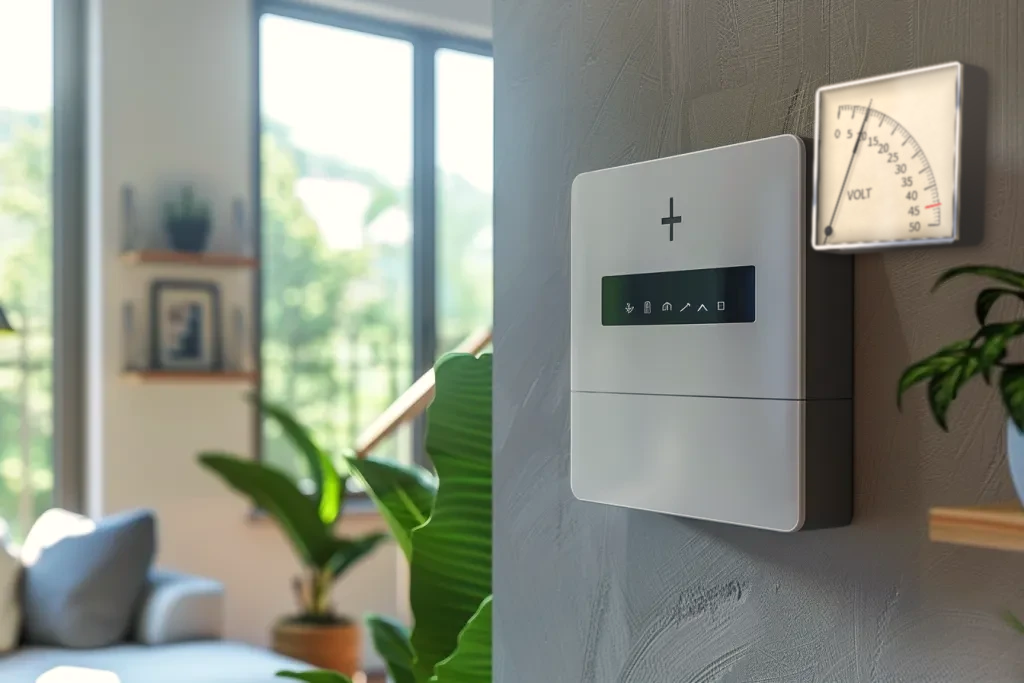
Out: 10; V
